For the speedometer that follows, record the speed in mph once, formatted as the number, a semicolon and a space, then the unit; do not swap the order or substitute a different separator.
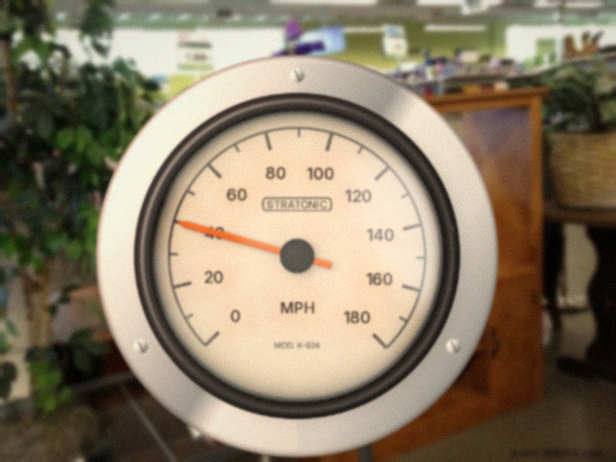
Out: 40; mph
